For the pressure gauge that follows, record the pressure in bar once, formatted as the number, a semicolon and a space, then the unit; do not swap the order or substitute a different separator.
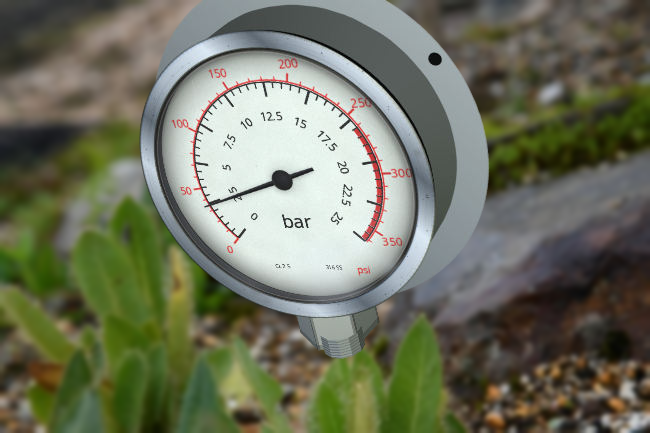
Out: 2.5; bar
